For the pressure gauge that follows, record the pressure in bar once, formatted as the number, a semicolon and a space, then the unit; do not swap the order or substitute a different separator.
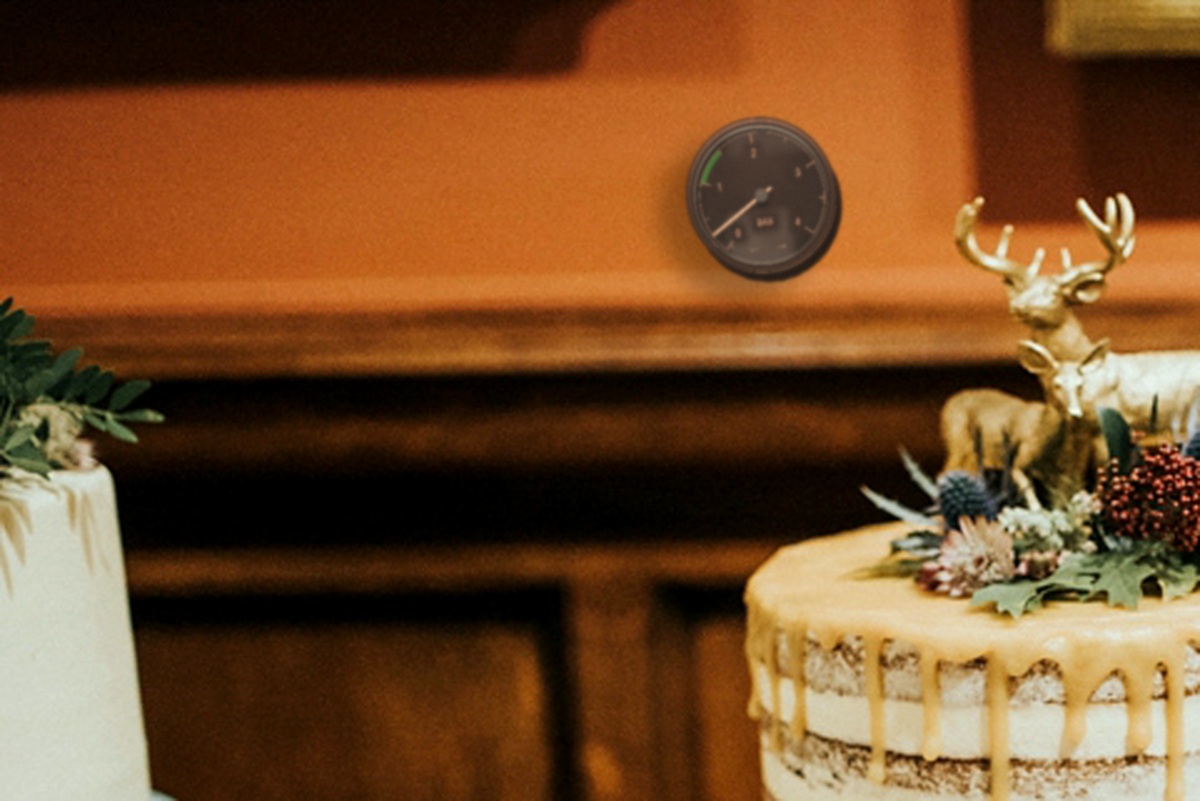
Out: 0.25; bar
